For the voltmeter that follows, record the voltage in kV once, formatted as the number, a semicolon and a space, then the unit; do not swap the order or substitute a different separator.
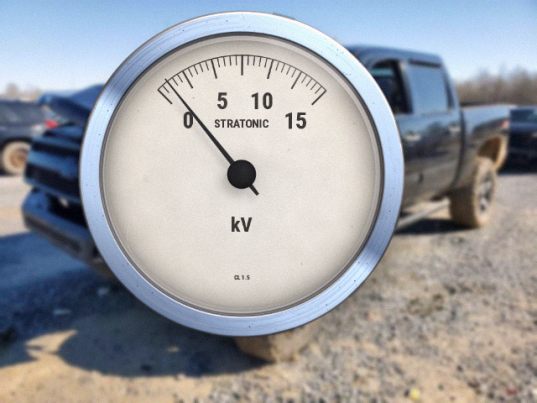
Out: 1; kV
